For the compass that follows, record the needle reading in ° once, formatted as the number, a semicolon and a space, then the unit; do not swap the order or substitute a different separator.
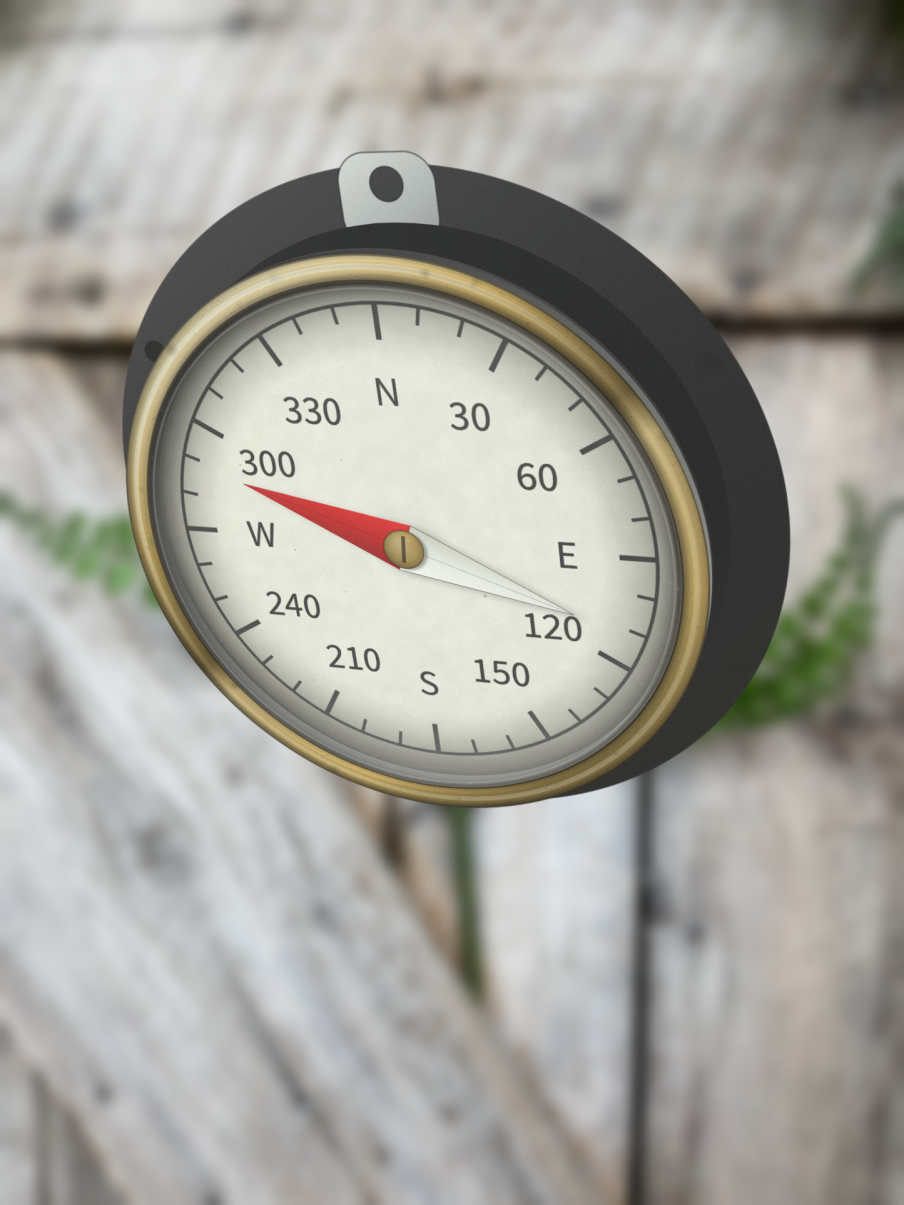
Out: 290; °
